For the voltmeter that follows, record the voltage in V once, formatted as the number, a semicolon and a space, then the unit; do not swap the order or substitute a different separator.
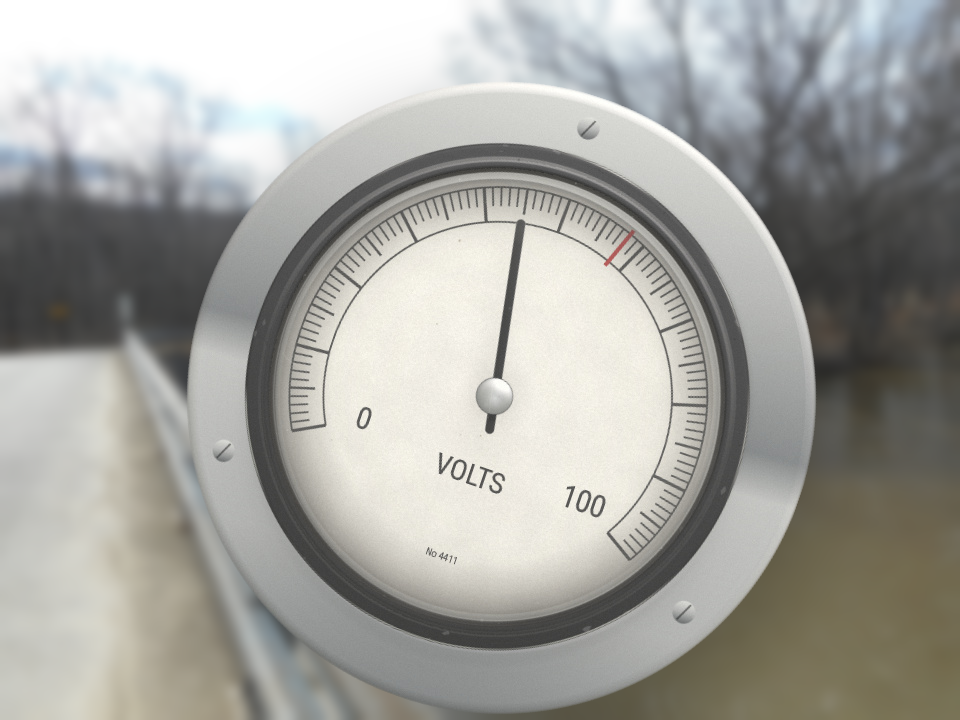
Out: 45; V
